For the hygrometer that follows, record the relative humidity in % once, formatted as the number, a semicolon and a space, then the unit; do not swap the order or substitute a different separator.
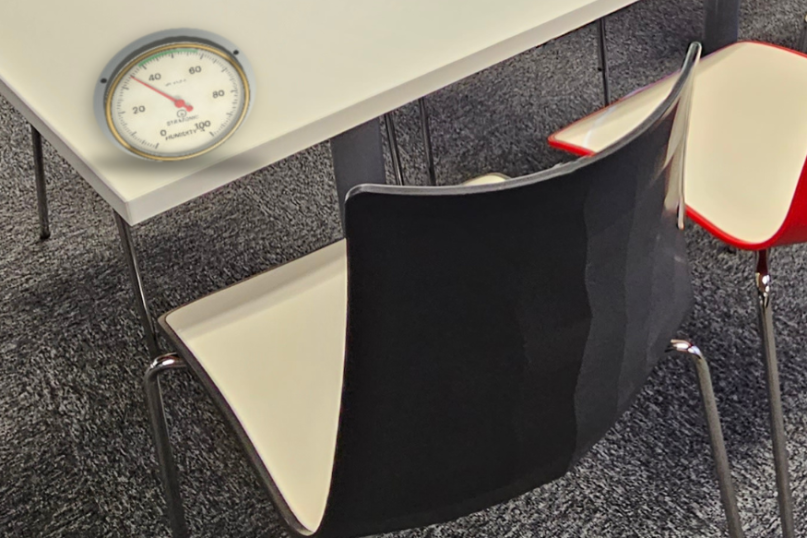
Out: 35; %
